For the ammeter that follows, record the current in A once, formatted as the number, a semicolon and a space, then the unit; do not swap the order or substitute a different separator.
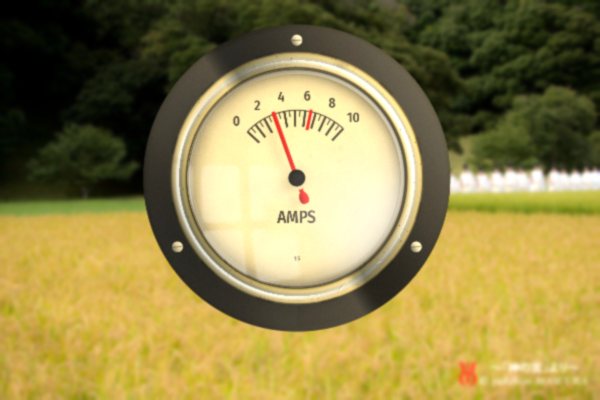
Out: 3; A
